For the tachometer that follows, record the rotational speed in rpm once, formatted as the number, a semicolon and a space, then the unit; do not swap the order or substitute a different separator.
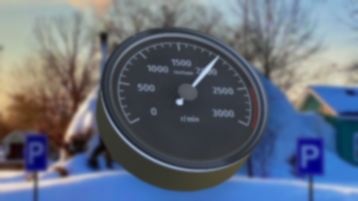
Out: 2000; rpm
